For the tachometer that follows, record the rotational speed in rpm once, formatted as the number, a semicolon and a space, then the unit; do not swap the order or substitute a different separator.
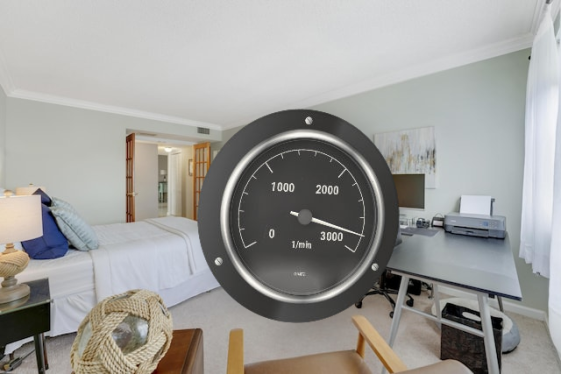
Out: 2800; rpm
